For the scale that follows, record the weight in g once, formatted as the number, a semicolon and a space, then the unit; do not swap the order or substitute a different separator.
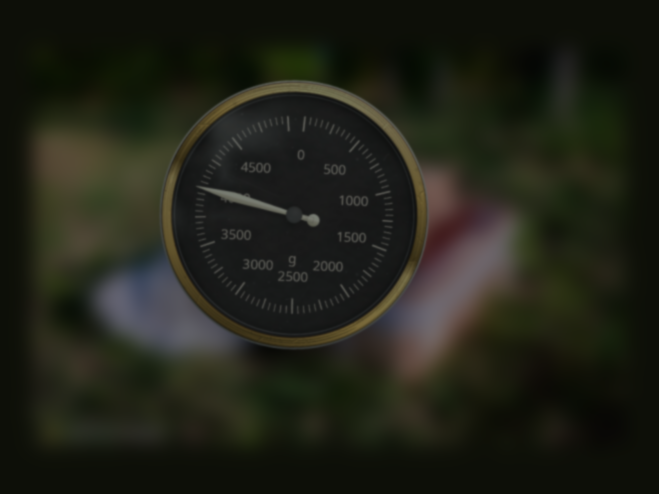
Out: 4000; g
